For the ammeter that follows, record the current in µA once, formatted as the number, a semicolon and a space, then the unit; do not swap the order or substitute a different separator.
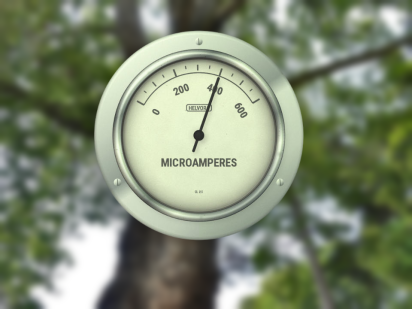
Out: 400; µA
